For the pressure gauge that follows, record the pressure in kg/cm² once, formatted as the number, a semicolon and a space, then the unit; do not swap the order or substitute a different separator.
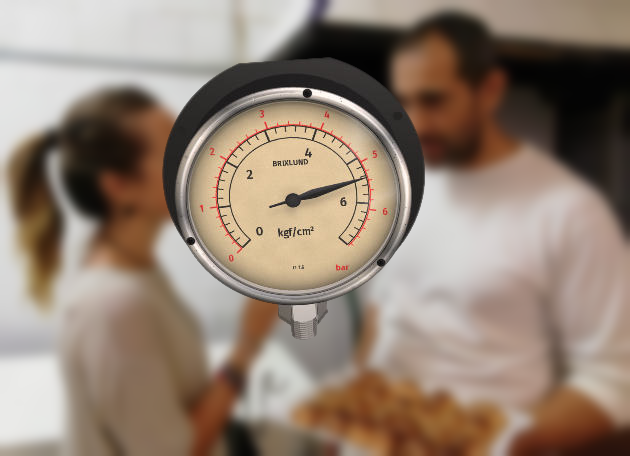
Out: 5.4; kg/cm²
